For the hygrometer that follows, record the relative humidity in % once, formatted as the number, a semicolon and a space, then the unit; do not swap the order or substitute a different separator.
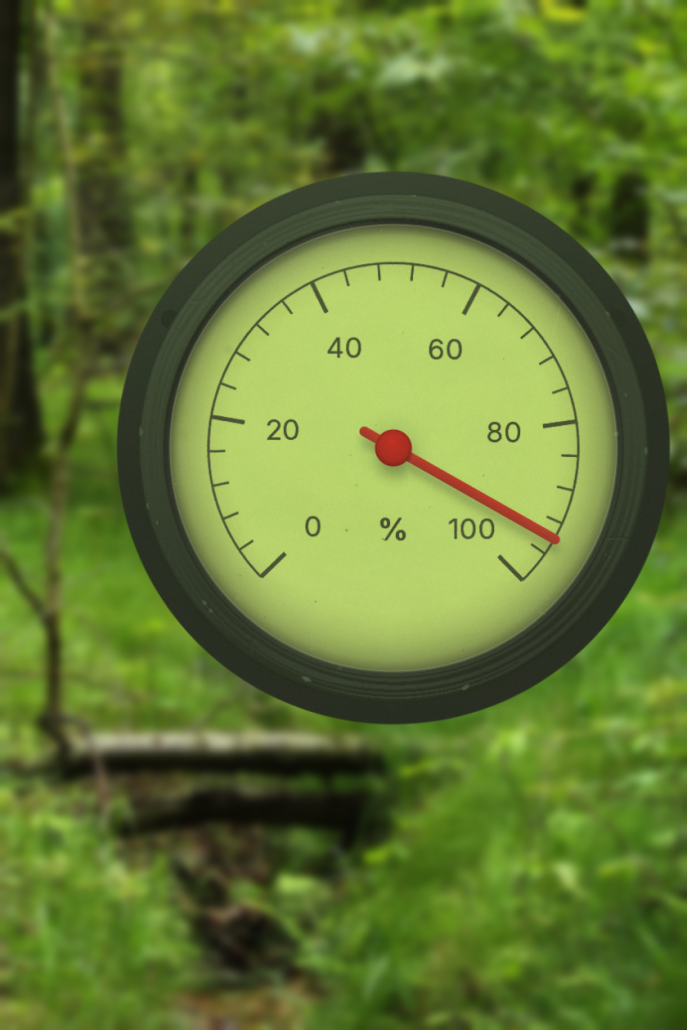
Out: 94; %
